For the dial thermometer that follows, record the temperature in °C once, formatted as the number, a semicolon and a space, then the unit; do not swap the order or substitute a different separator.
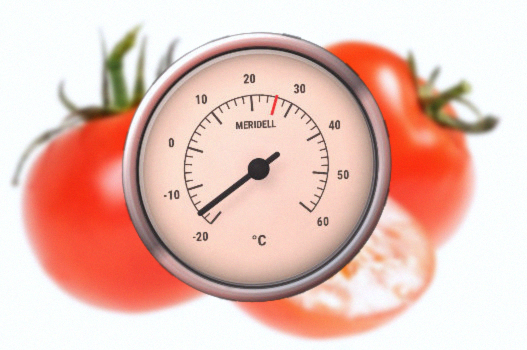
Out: -16; °C
